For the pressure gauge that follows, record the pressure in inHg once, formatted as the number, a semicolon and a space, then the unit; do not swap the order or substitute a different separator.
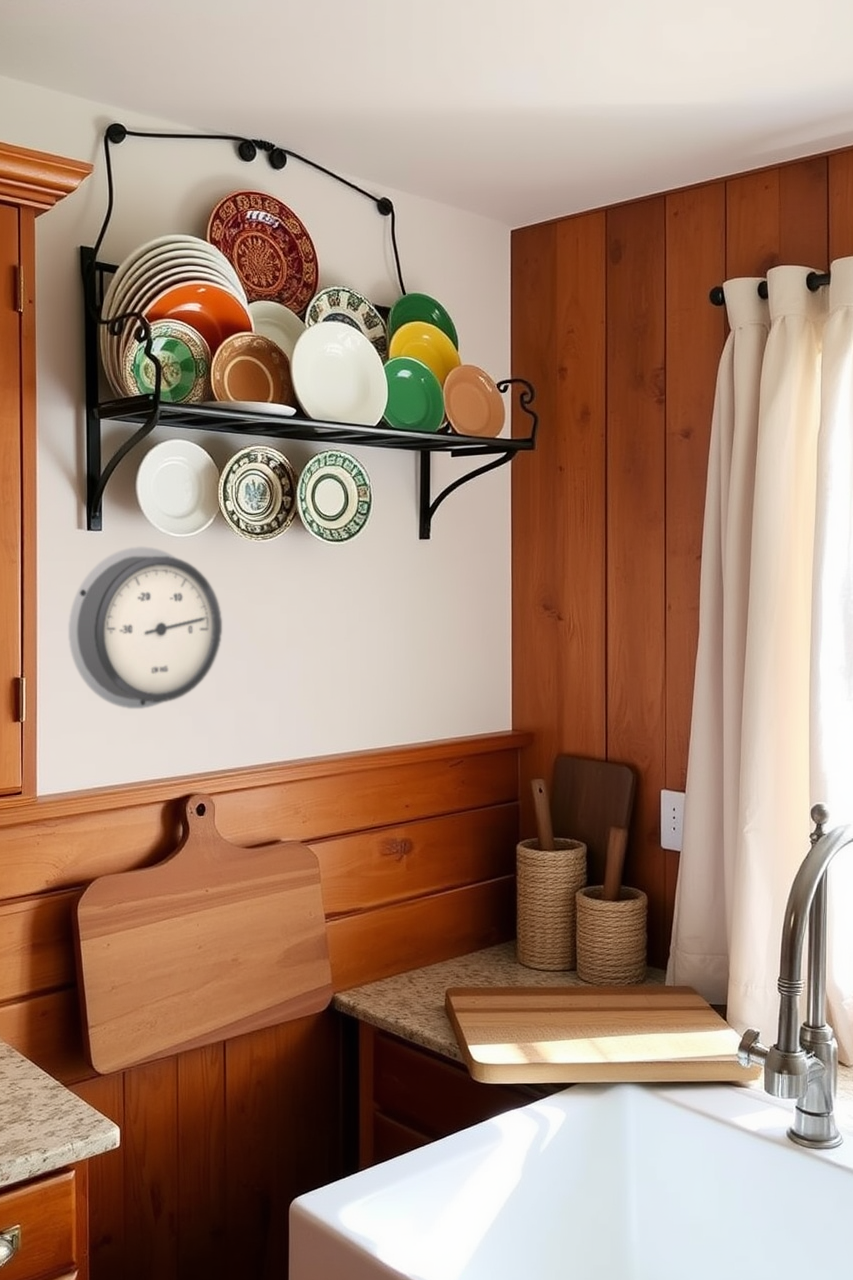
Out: -2; inHg
